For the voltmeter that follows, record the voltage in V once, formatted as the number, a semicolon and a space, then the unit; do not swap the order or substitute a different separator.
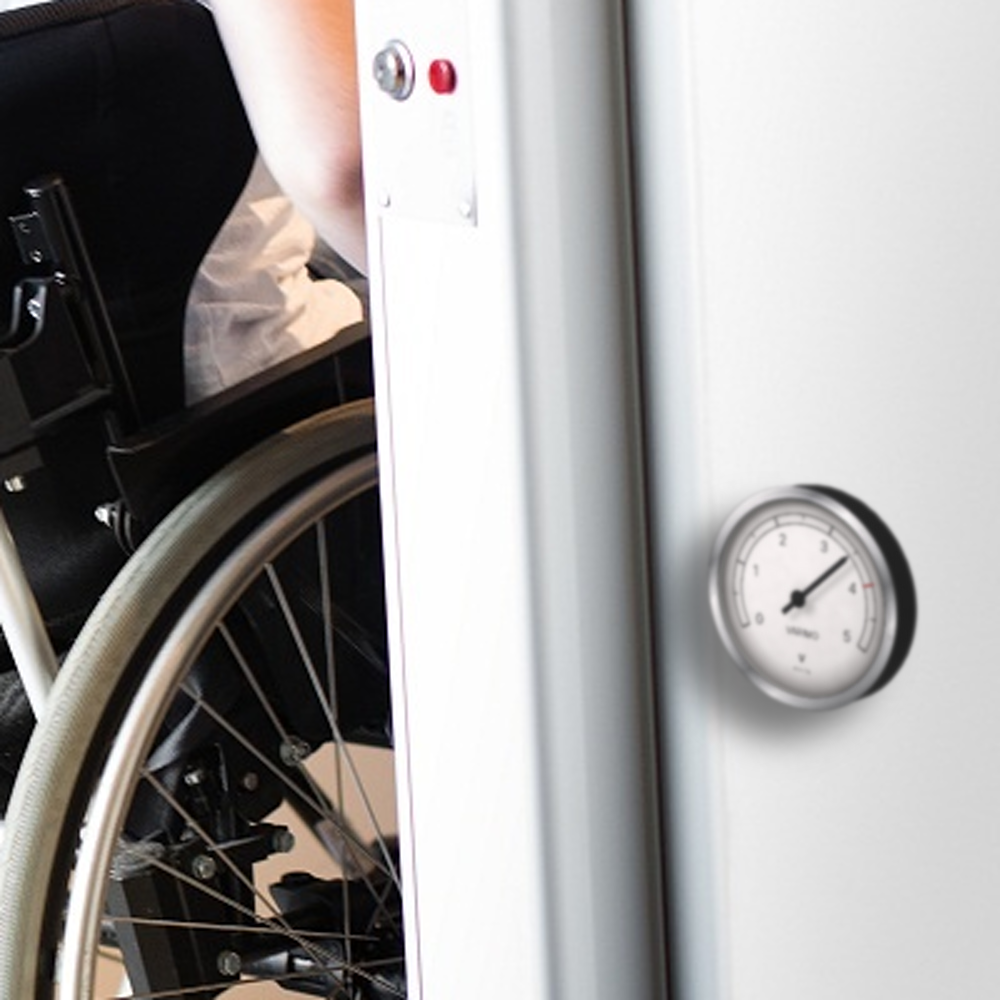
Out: 3.5; V
